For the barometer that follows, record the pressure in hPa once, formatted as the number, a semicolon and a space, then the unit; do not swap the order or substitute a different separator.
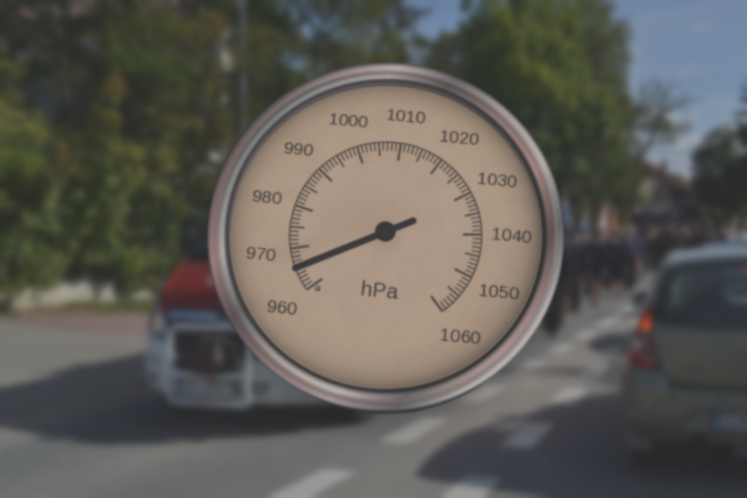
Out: 965; hPa
